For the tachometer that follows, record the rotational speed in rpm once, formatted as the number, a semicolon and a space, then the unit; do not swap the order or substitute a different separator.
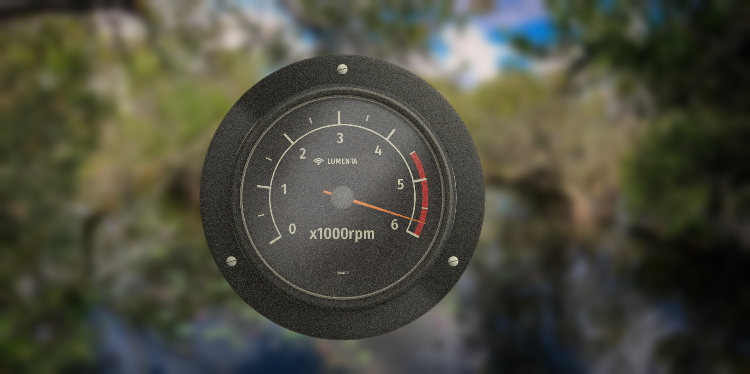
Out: 5750; rpm
